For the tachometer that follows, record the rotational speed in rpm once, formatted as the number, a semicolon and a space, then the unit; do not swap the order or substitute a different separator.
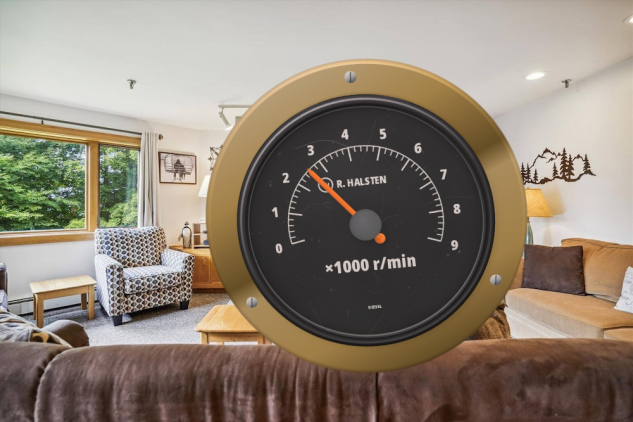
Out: 2600; rpm
